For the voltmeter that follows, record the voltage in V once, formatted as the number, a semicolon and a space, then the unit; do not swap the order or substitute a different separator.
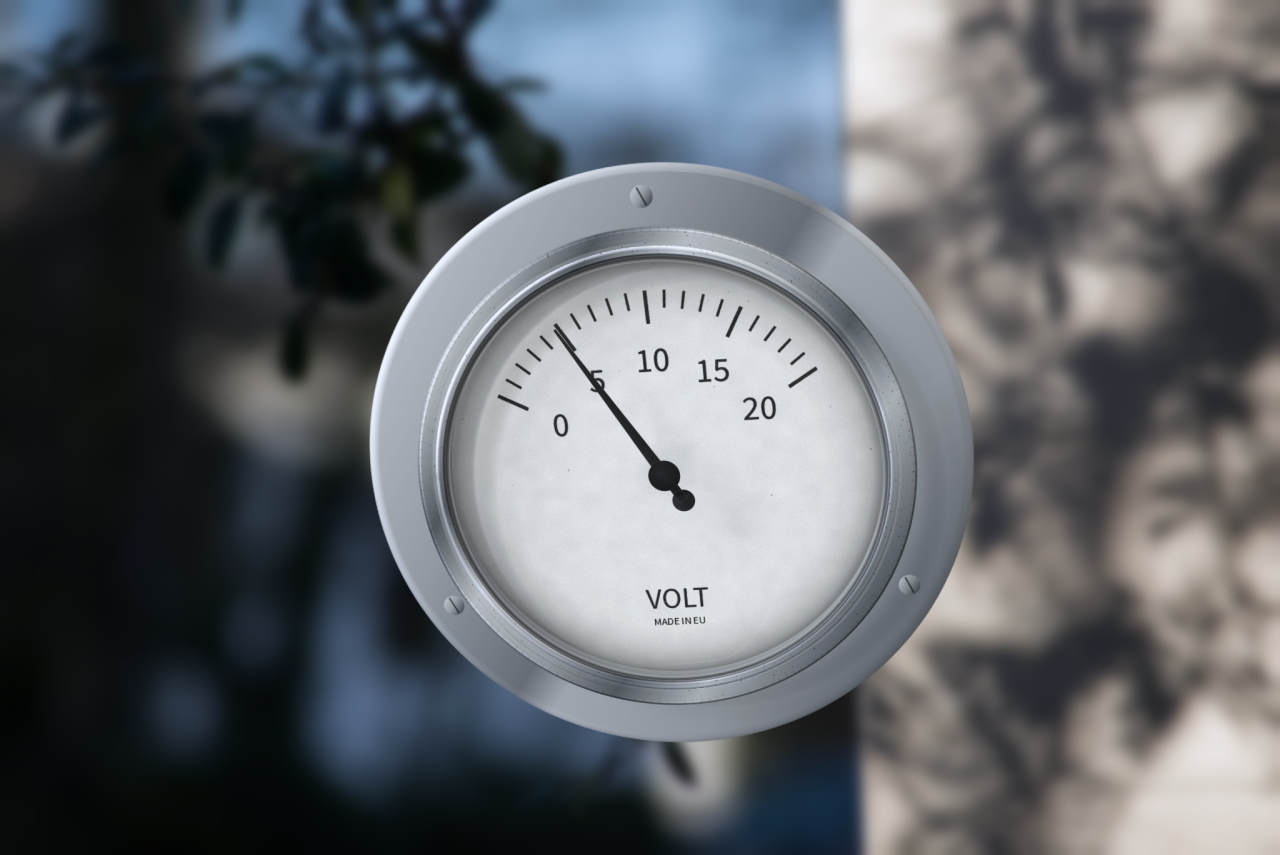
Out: 5; V
